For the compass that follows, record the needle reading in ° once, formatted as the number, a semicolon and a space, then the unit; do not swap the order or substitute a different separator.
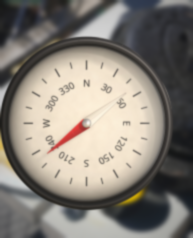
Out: 232.5; °
